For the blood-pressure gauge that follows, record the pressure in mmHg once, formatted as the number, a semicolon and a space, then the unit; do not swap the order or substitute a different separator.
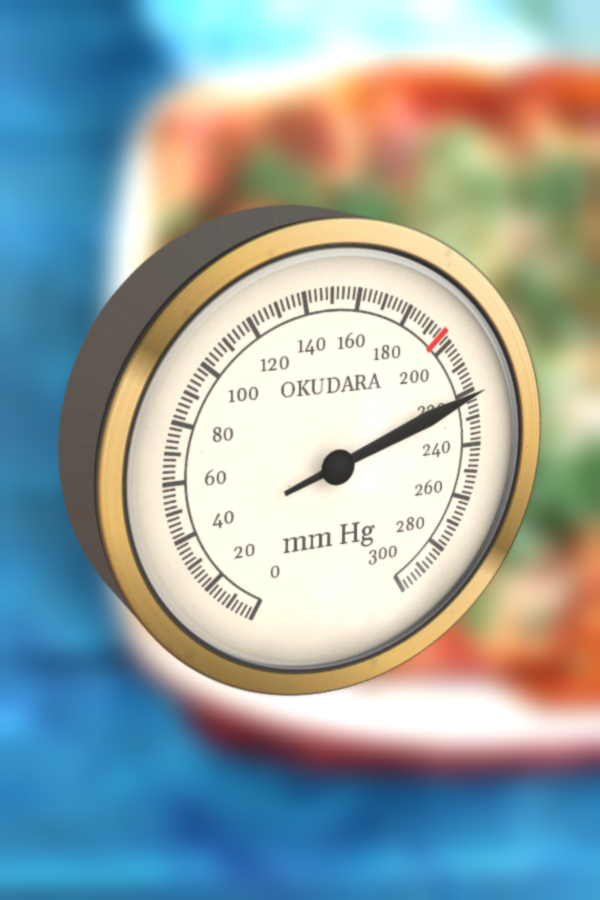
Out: 220; mmHg
